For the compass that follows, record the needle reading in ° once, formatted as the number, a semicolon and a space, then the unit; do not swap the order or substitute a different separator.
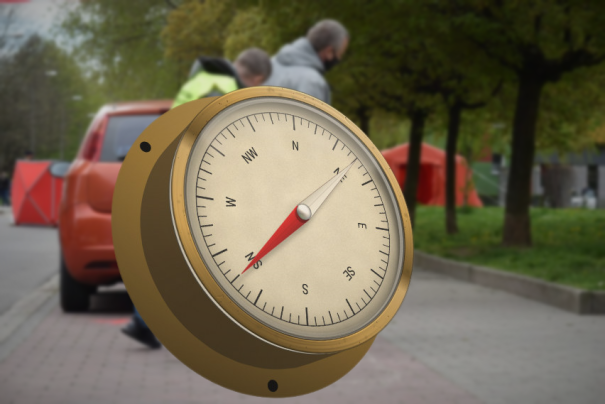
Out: 225; °
